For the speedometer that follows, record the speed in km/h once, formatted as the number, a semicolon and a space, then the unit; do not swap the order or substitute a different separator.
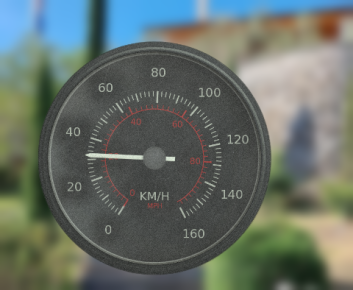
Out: 32; km/h
